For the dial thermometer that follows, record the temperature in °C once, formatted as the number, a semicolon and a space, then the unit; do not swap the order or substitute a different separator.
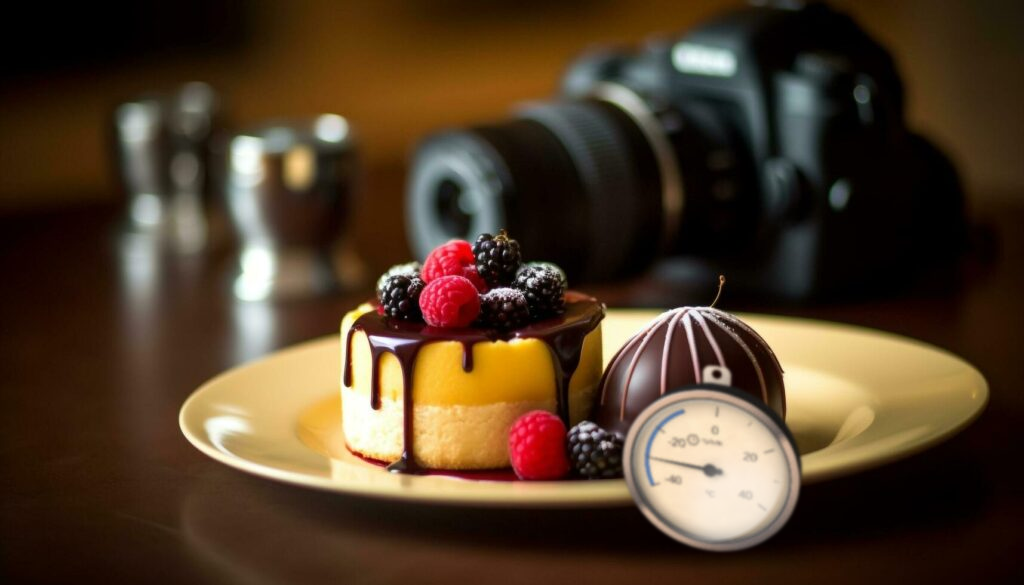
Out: -30; °C
